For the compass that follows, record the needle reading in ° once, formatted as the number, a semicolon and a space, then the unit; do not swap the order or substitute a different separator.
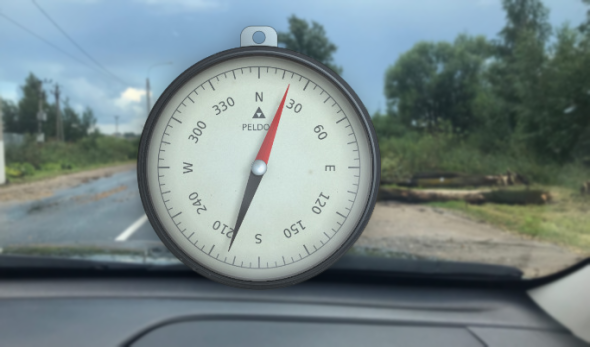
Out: 20; °
